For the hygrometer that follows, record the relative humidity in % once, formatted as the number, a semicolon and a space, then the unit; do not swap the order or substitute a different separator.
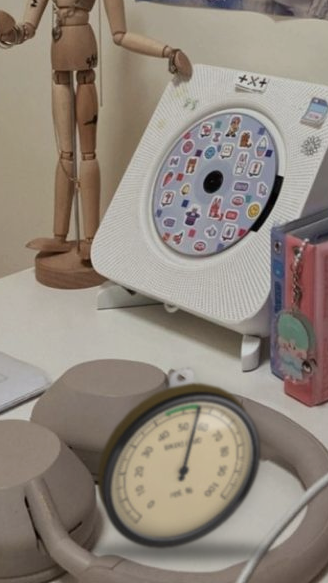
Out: 55; %
